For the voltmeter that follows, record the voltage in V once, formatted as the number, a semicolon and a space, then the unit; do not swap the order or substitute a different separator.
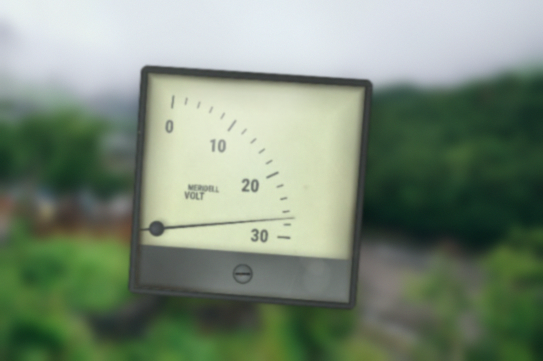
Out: 27; V
